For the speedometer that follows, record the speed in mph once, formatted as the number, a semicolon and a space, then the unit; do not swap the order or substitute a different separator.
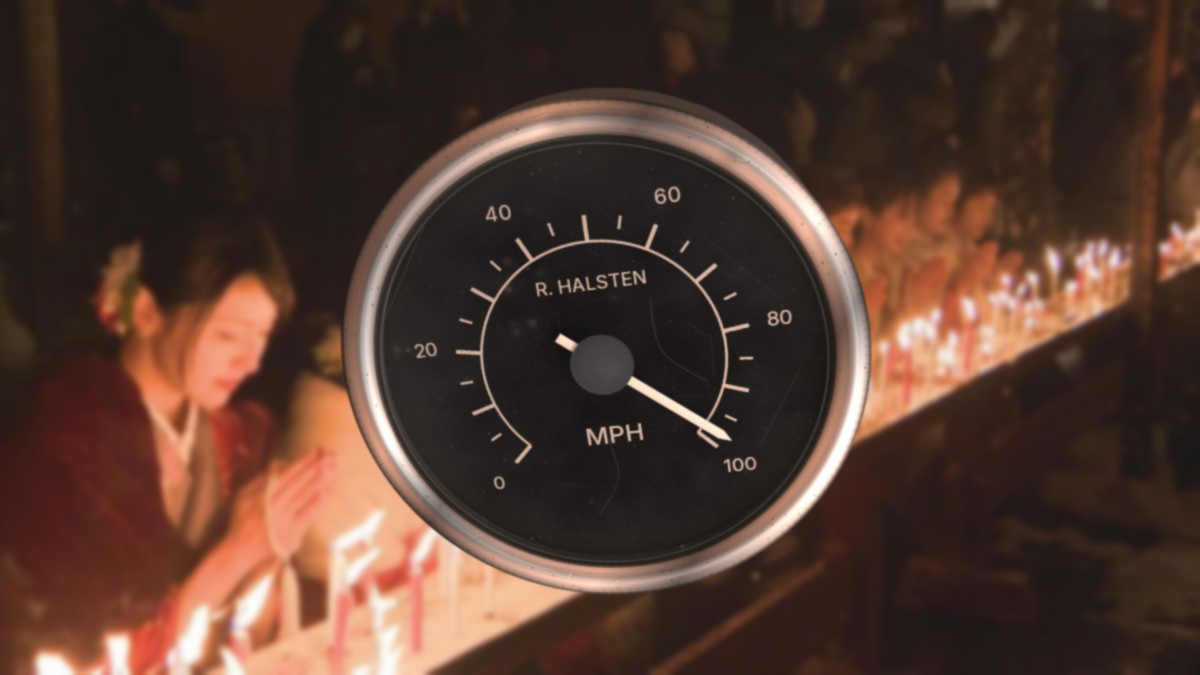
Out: 97.5; mph
